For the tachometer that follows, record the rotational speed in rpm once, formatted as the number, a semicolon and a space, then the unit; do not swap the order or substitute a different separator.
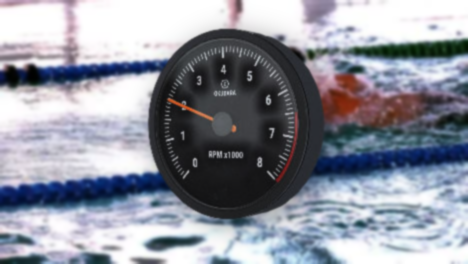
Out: 2000; rpm
